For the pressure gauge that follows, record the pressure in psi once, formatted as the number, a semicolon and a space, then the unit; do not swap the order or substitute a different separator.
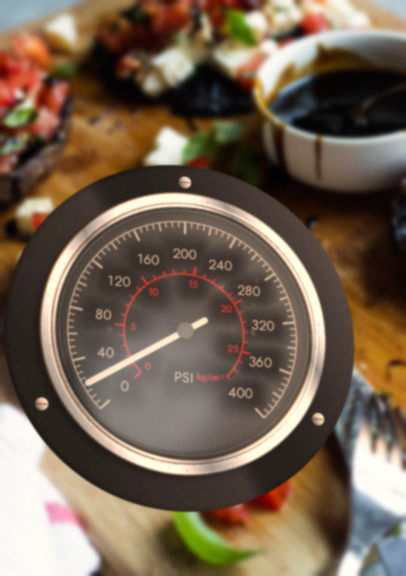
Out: 20; psi
